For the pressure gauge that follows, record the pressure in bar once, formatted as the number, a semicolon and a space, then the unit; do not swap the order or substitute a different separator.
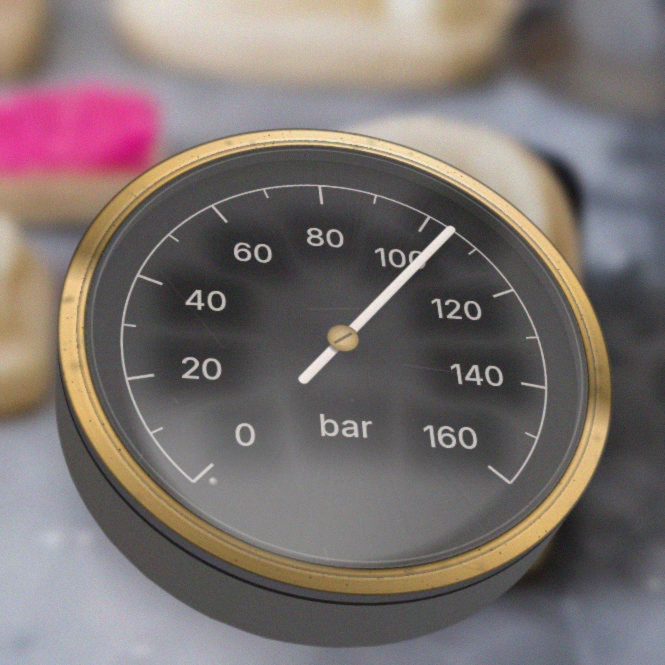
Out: 105; bar
